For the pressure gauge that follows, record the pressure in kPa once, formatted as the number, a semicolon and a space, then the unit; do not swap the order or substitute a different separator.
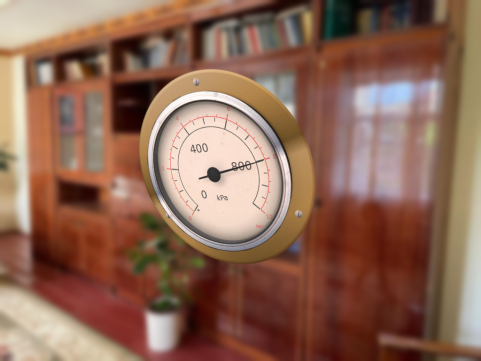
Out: 800; kPa
